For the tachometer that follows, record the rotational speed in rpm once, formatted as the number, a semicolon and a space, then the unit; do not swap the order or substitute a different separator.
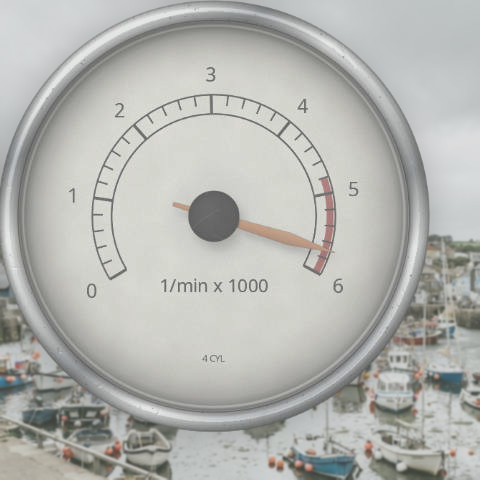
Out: 5700; rpm
